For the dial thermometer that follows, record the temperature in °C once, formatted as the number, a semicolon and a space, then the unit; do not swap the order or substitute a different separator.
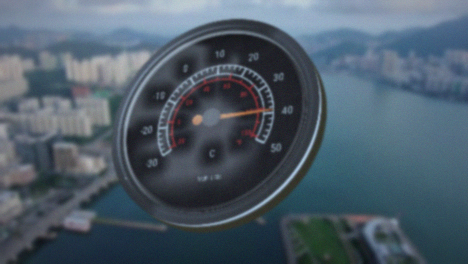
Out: 40; °C
